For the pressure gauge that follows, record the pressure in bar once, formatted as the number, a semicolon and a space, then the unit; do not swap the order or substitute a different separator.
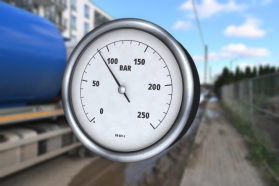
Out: 90; bar
